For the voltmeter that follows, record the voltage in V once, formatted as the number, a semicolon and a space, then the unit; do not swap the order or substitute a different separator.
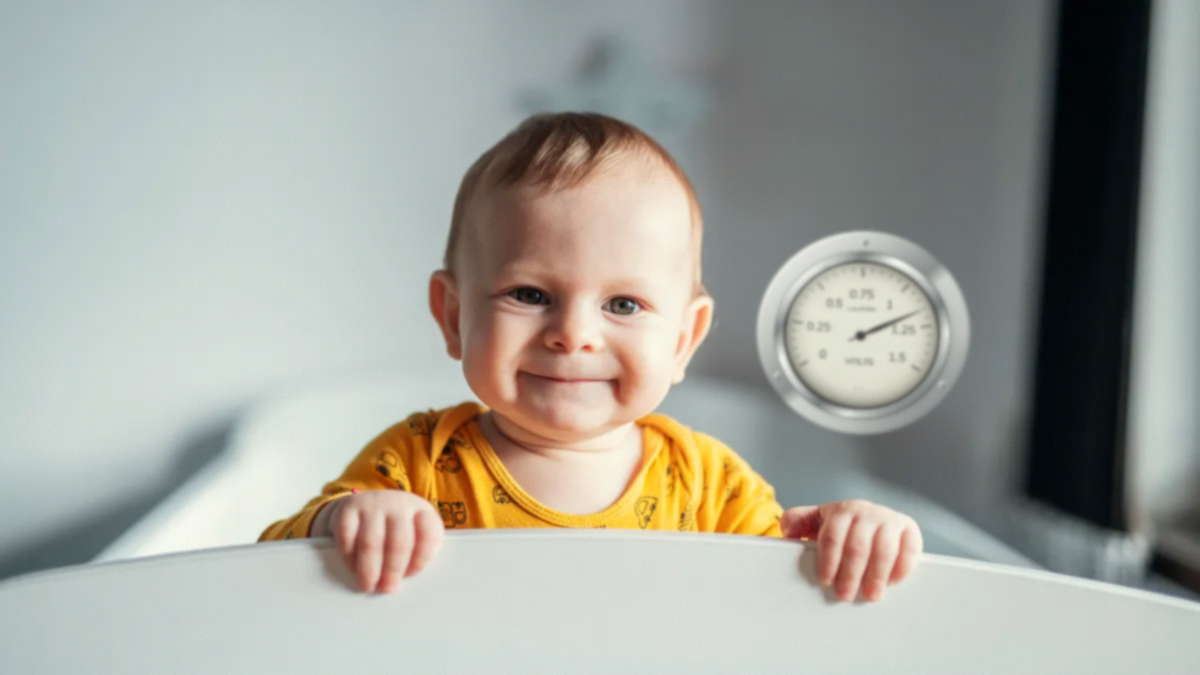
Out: 1.15; V
